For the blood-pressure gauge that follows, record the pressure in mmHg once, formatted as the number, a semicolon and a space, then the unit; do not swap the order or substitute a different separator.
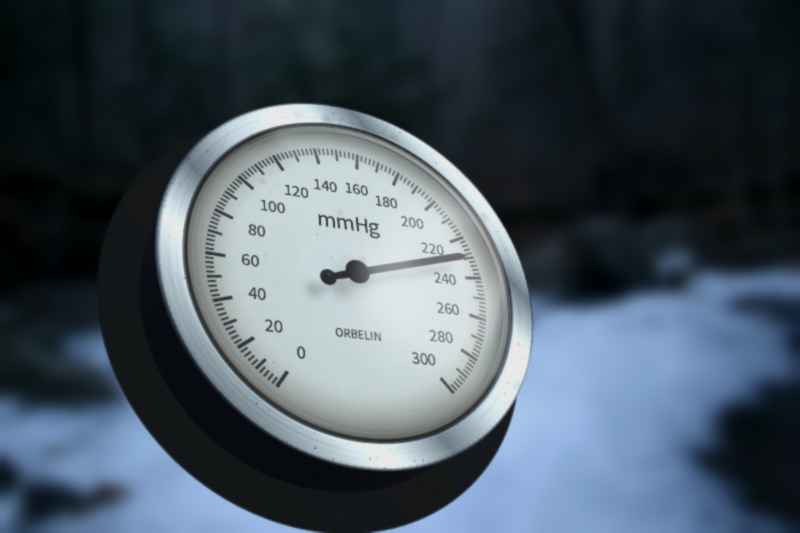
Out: 230; mmHg
